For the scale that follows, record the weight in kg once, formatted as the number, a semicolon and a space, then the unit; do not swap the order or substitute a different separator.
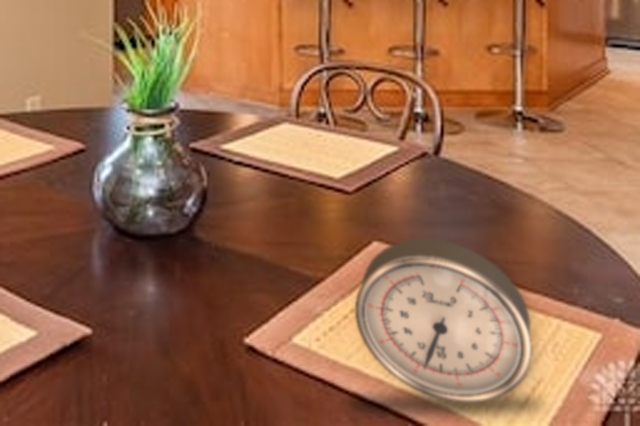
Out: 11; kg
